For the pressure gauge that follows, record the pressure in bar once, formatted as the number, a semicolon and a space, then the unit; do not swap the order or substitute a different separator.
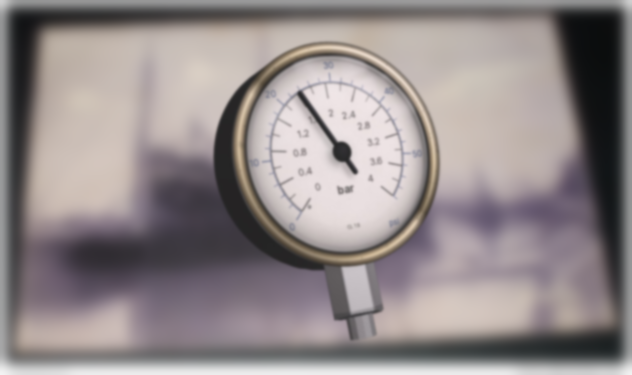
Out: 1.6; bar
